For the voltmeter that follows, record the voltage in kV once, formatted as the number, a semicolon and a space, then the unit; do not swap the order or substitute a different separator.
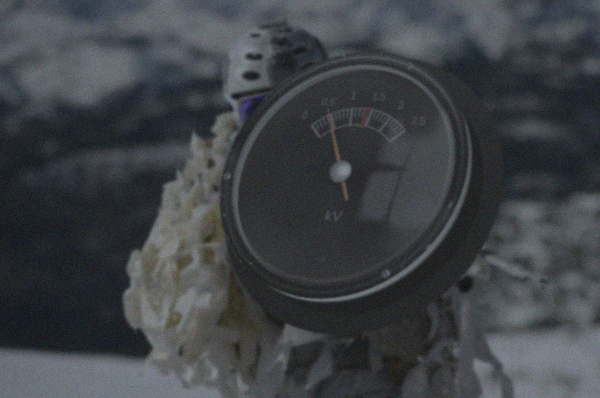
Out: 0.5; kV
